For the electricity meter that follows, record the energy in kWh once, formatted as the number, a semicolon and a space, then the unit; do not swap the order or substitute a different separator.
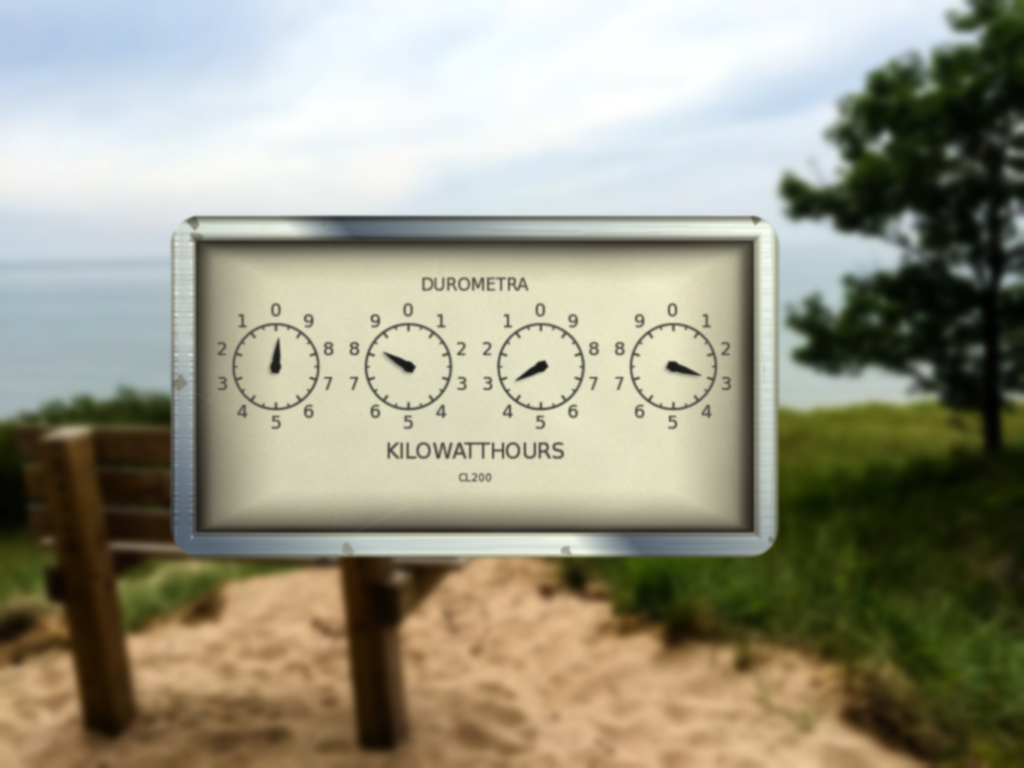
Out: 9833; kWh
